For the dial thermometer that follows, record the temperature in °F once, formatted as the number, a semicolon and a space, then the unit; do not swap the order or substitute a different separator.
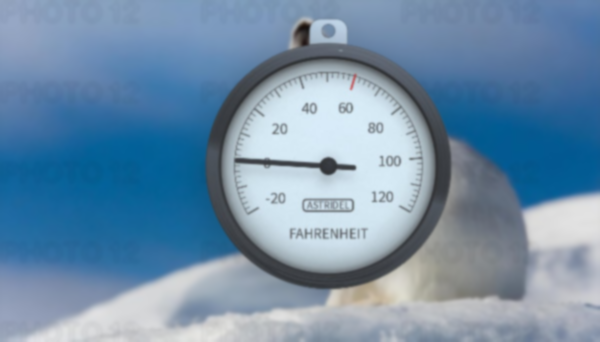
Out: 0; °F
